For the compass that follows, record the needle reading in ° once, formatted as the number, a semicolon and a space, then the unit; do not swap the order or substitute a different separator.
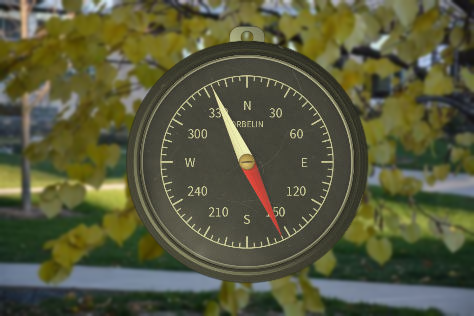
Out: 155; °
